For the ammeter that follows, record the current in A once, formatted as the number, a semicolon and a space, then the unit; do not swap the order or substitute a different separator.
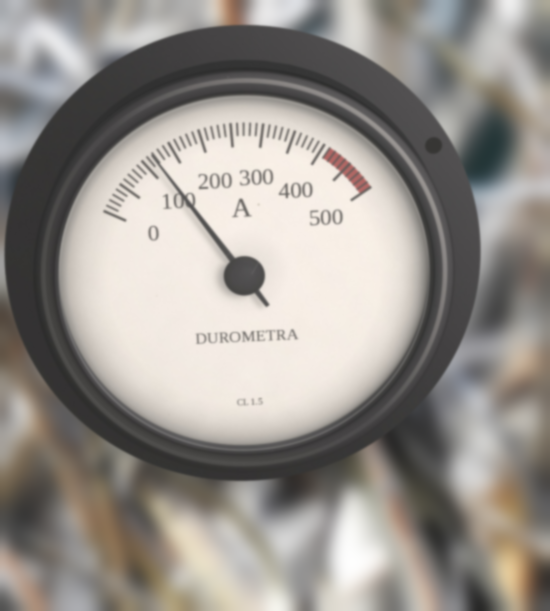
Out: 120; A
